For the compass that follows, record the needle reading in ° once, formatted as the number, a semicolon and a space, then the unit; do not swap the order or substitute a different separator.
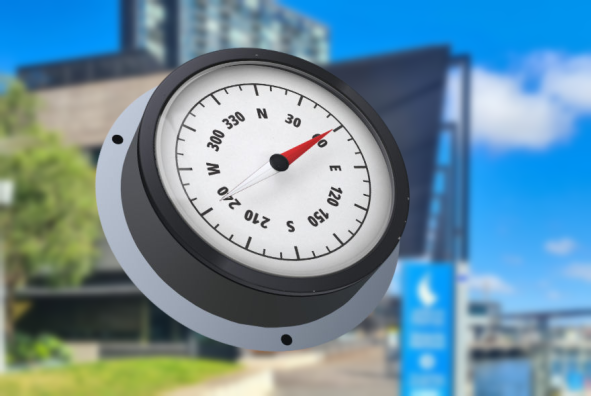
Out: 60; °
